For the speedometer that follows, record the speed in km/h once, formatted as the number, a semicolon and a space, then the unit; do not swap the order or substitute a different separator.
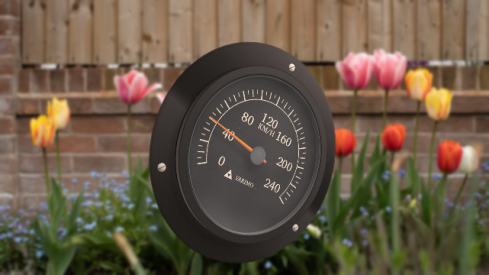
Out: 40; km/h
